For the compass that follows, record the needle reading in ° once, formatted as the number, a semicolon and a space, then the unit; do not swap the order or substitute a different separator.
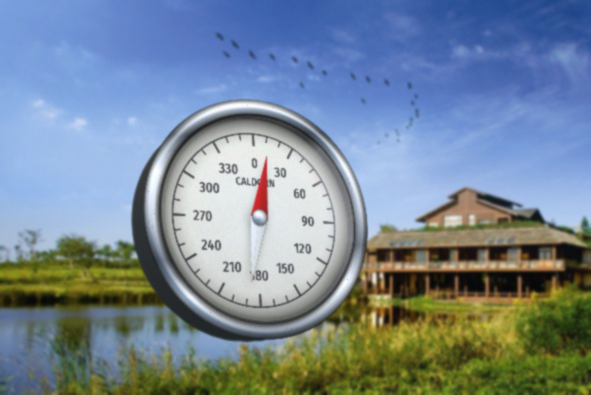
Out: 10; °
